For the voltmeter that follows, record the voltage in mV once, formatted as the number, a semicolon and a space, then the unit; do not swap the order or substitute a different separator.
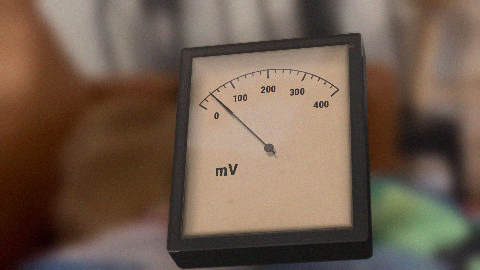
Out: 40; mV
